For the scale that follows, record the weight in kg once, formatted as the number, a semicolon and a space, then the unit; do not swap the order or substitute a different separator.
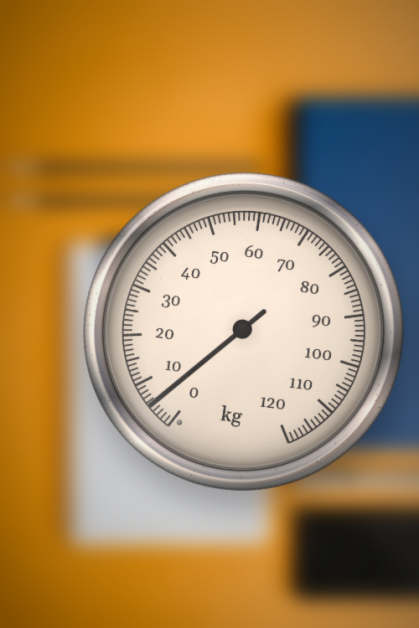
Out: 5; kg
